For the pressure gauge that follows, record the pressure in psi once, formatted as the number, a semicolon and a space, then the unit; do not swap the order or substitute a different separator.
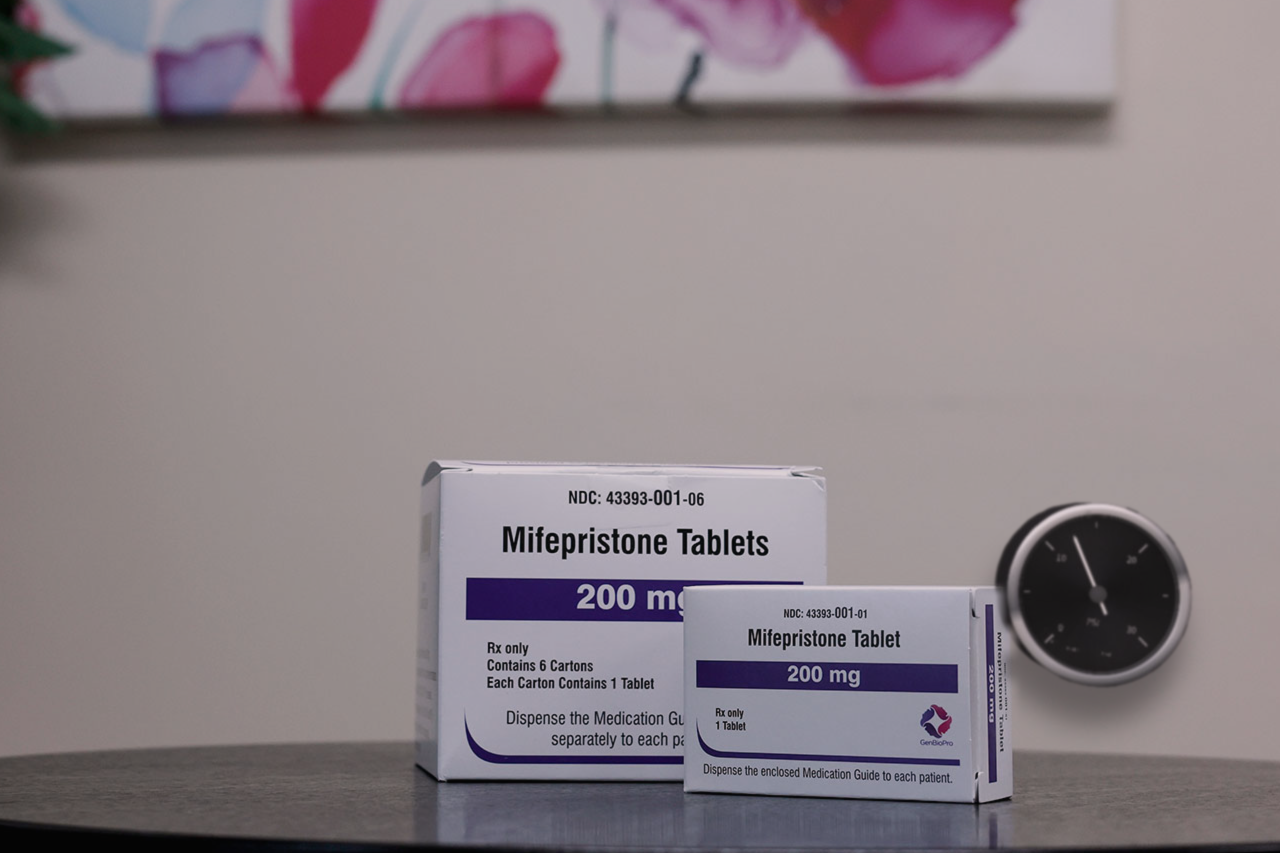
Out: 12.5; psi
